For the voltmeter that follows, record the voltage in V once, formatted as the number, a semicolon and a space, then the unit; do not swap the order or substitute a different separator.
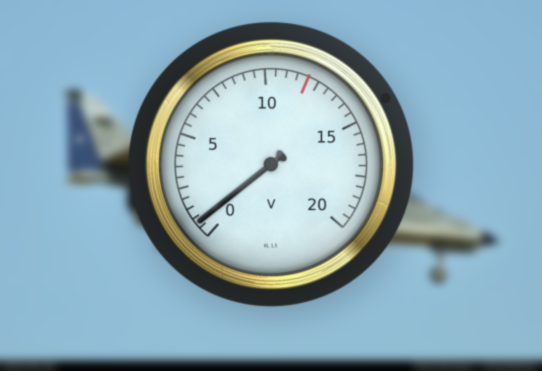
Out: 0.75; V
